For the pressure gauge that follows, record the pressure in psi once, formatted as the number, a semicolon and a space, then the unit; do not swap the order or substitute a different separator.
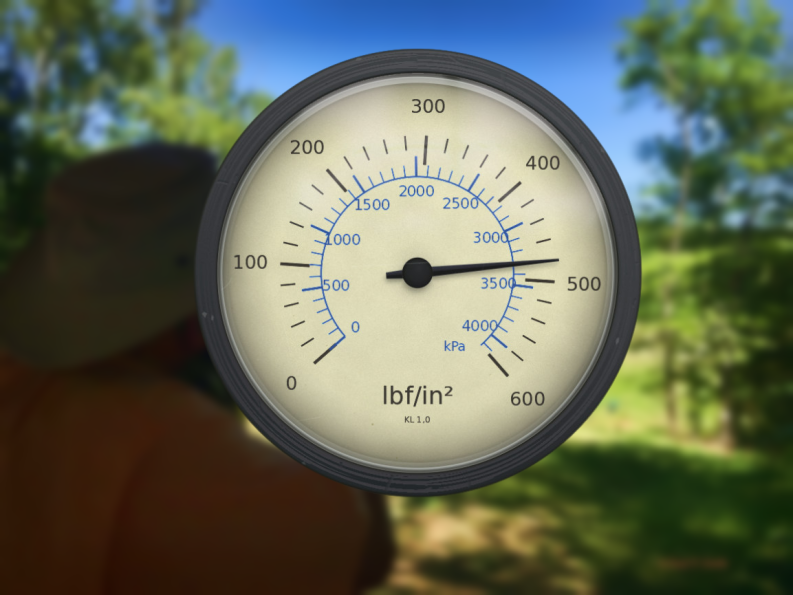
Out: 480; psi
